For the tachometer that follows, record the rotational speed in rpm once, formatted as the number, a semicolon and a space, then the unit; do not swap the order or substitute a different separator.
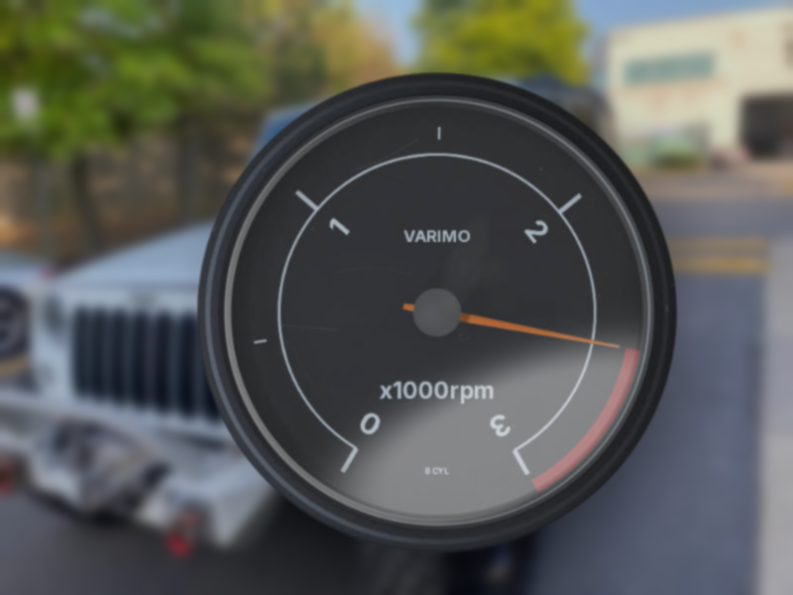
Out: 2500; rpm
